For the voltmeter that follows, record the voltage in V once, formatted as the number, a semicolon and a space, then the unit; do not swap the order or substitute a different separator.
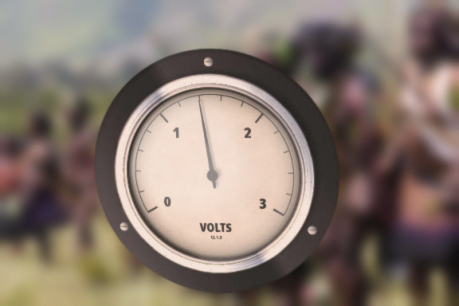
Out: 1.4; V
